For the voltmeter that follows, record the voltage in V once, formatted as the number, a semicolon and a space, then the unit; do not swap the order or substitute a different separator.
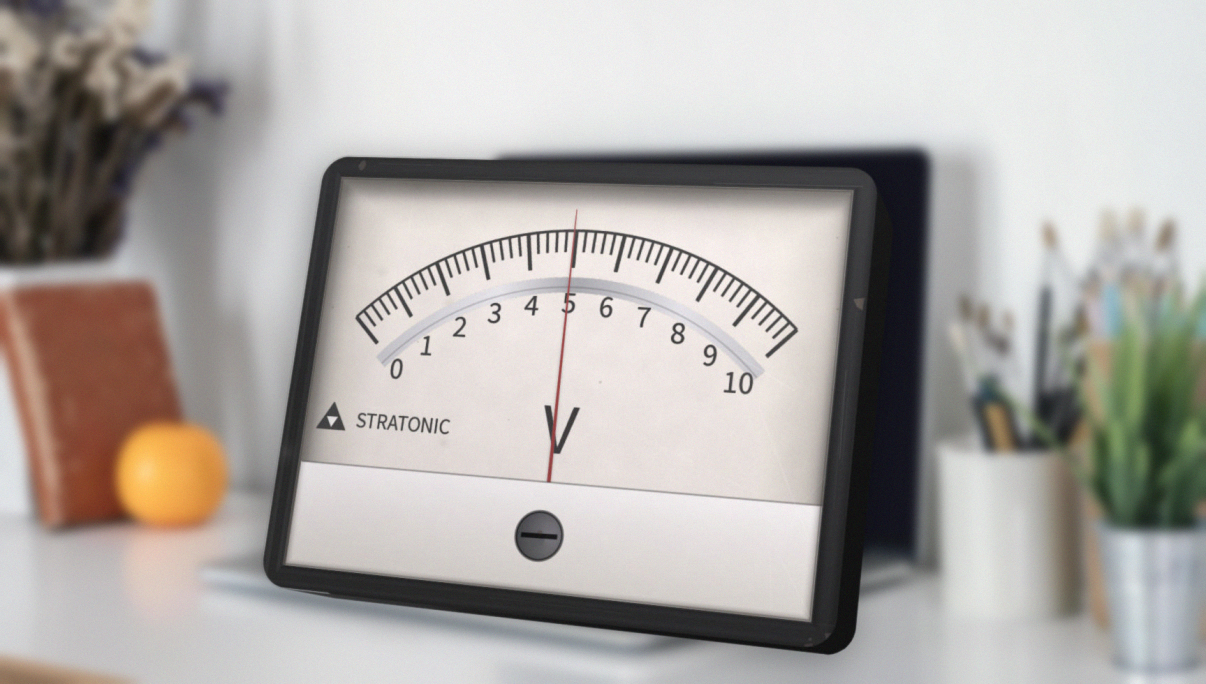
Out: 5; V
